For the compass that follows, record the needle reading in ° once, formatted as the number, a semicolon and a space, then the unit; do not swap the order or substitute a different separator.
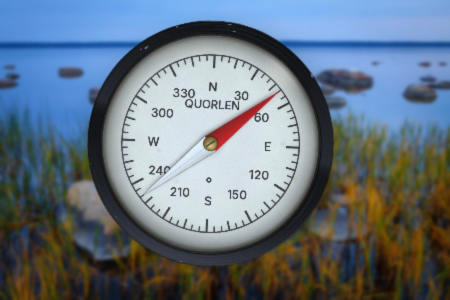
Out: 50; °
